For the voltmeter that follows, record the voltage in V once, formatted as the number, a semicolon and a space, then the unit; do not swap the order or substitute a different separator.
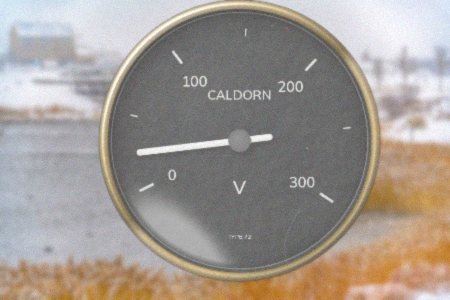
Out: 25; V
